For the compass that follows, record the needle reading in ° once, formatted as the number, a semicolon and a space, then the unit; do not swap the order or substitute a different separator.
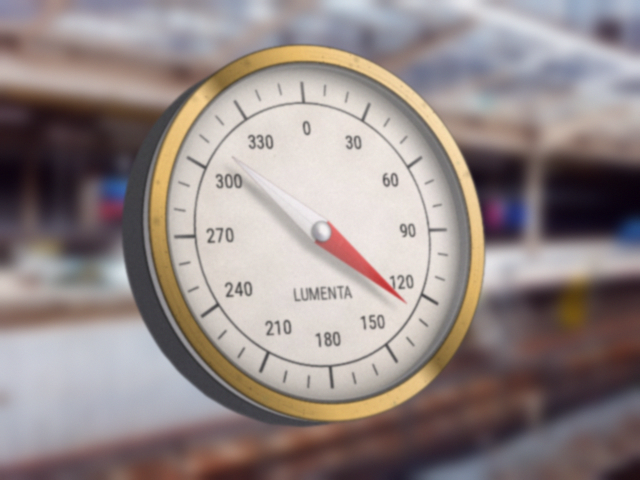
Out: 130; °
